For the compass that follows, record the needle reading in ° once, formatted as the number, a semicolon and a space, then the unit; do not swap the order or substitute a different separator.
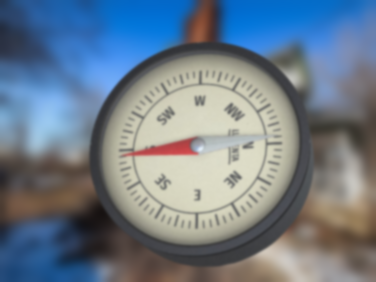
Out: 175; °
